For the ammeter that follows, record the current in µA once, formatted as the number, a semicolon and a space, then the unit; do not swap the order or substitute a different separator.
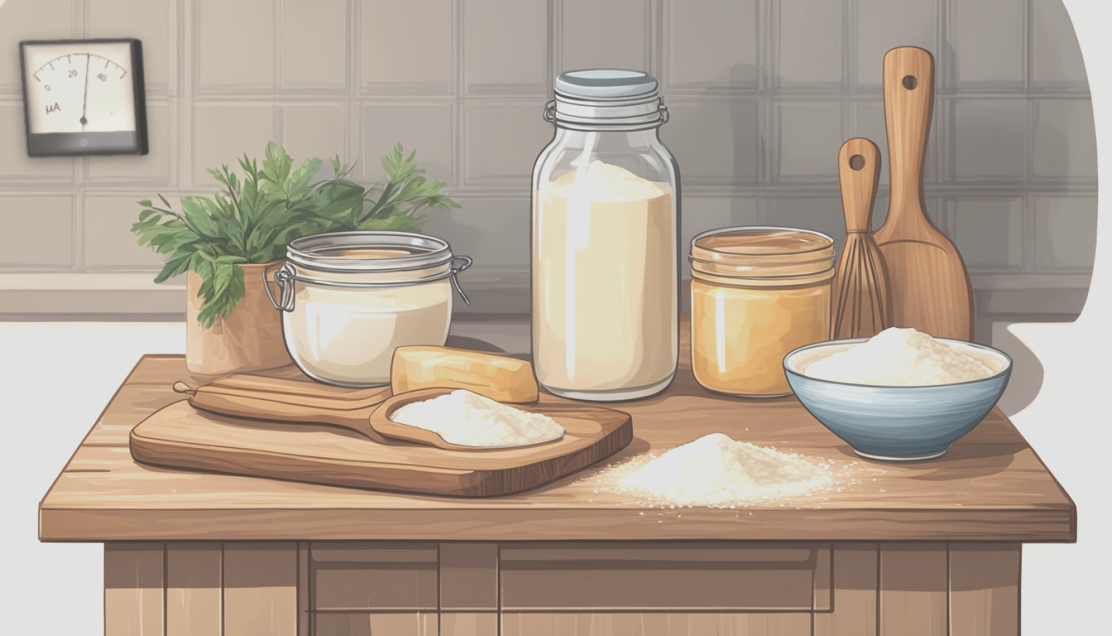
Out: 30; µA
